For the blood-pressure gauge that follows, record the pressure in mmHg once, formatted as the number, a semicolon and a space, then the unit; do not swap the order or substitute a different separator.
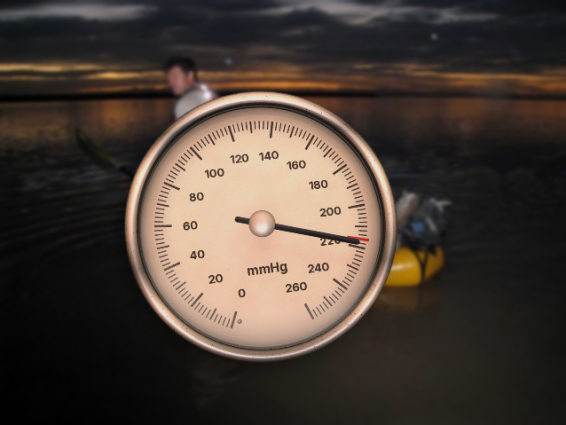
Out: 218; mmHg
